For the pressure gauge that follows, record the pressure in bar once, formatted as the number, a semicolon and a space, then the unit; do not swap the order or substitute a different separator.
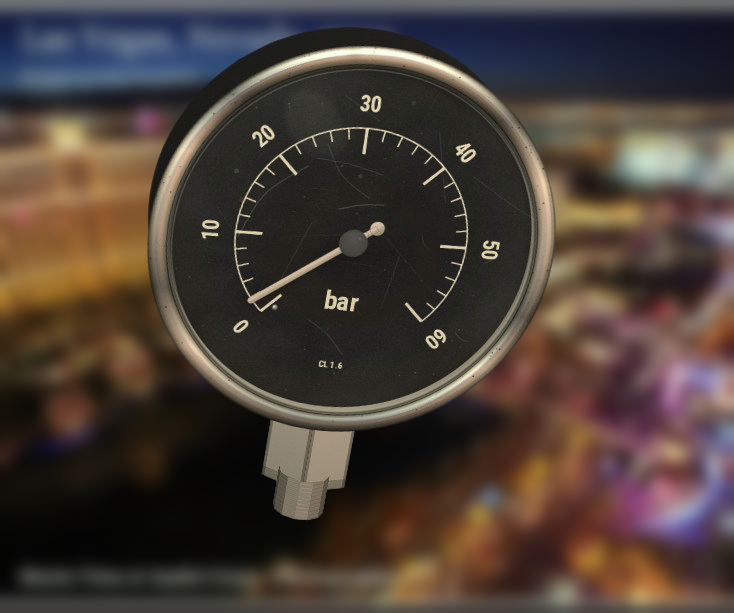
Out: 2; bar
